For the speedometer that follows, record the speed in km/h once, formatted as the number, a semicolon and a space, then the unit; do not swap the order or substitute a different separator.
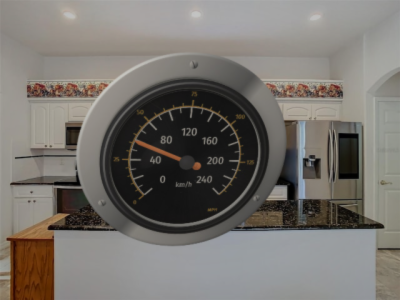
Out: 60; km/h
